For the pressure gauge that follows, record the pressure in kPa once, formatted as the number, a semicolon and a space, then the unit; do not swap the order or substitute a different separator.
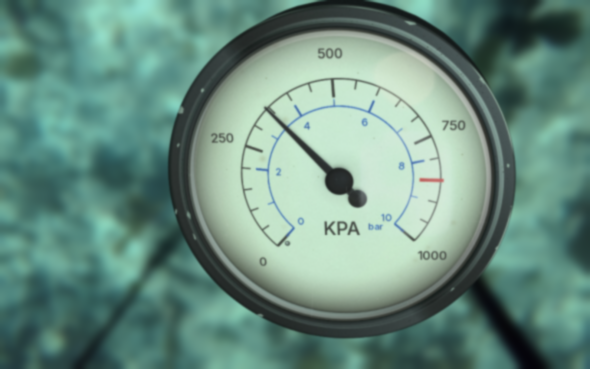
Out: 350; kPa
